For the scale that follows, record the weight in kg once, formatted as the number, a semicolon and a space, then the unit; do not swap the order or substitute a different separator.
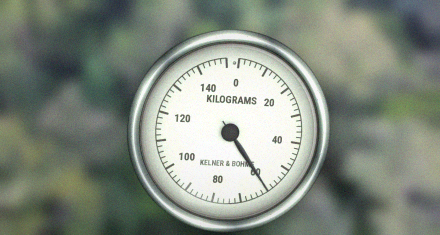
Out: 60; kg
